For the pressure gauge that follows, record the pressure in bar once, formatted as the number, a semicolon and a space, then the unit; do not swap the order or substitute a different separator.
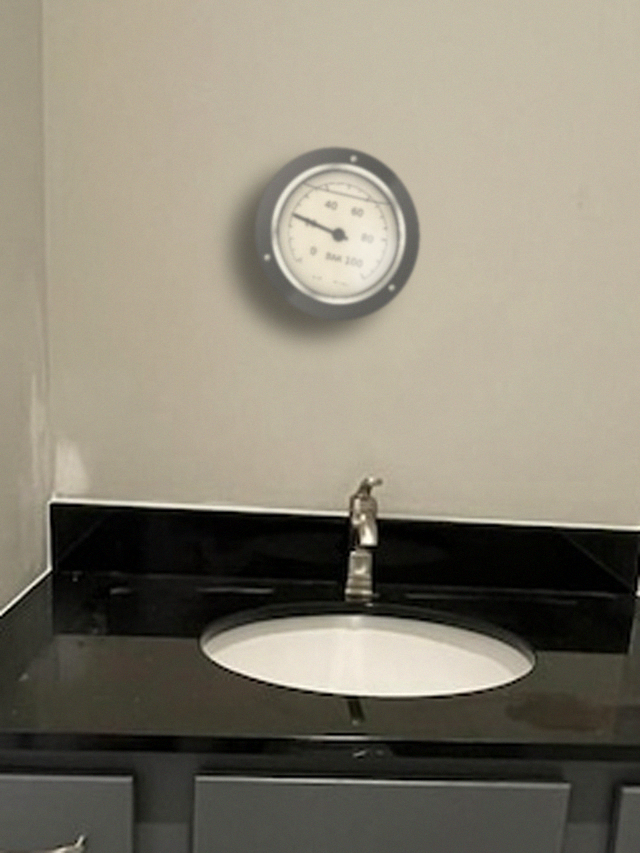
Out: 20; bar
